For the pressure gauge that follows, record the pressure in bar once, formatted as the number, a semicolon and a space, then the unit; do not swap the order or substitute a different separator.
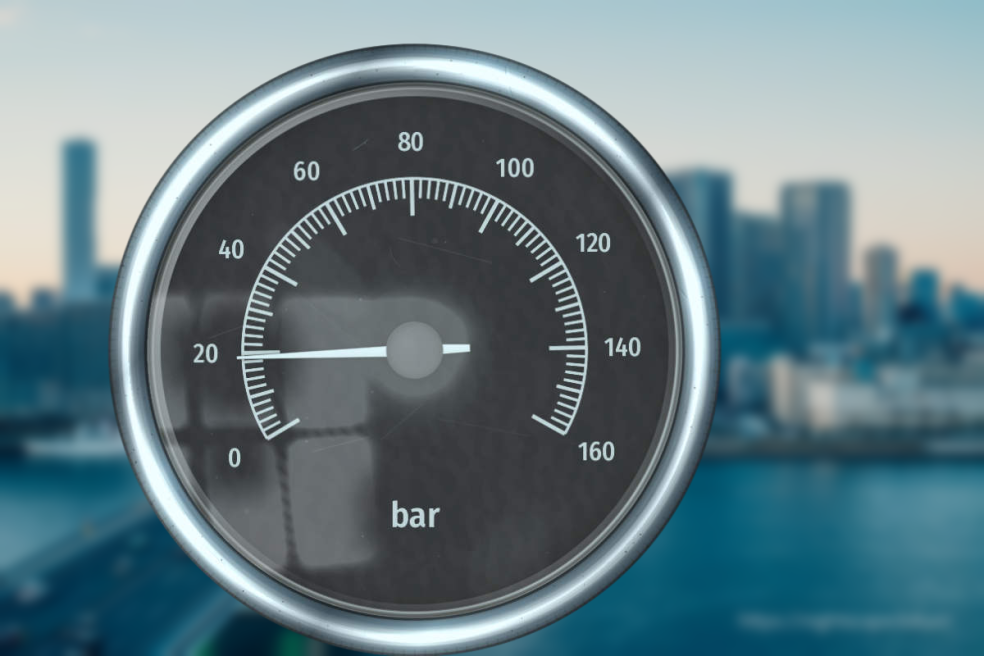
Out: 19; bar
